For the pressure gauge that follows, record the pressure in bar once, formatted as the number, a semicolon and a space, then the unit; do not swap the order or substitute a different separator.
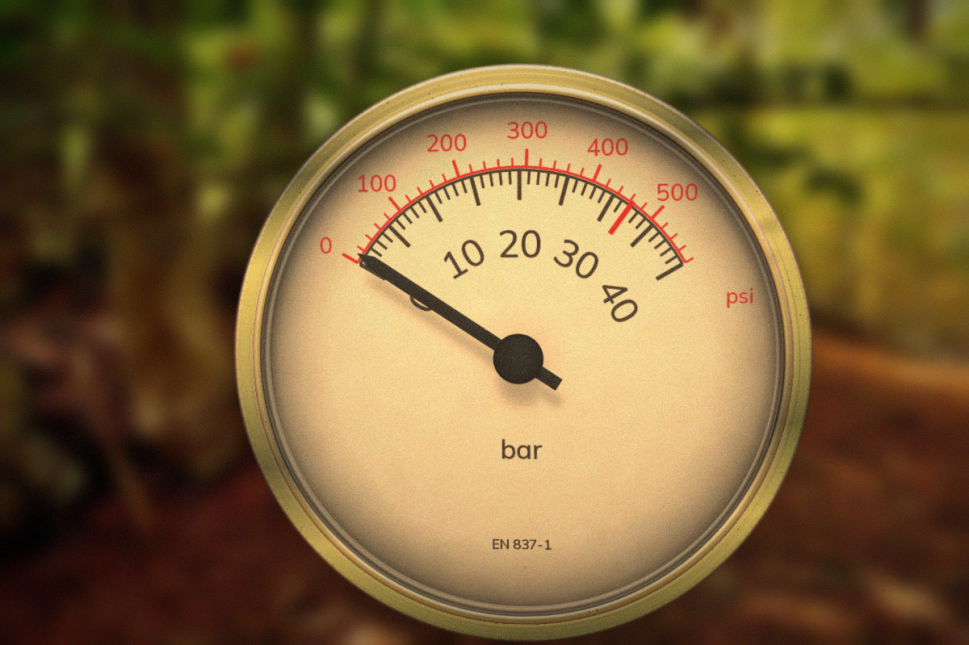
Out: 1; bar
